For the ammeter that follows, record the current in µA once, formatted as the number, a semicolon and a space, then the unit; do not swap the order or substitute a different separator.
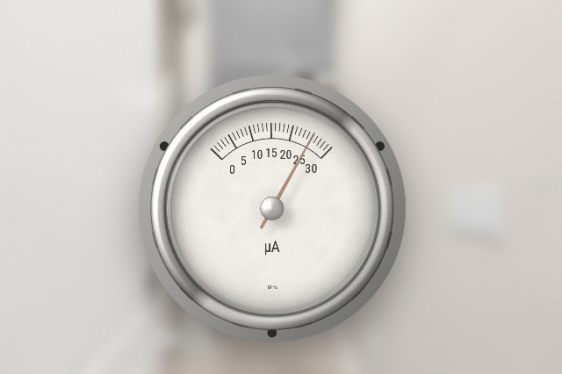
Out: 25; µA
